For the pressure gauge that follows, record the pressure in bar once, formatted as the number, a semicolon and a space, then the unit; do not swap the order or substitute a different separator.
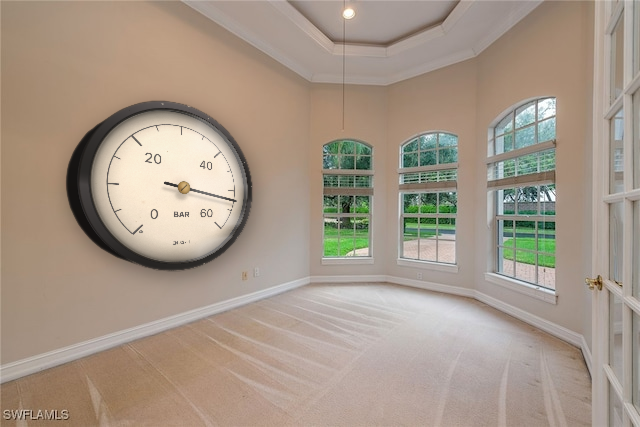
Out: 52.5; bar
